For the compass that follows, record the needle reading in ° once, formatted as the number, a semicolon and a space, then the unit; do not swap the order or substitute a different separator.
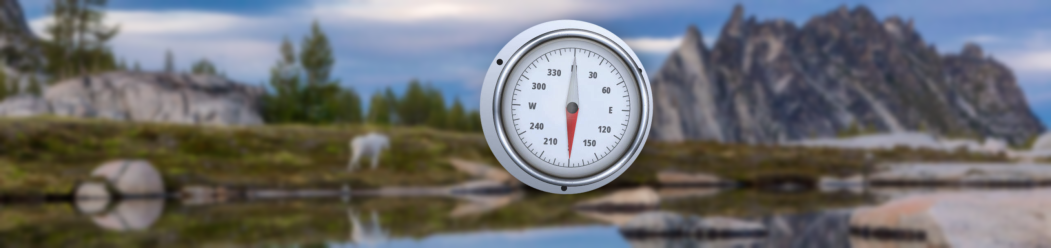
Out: 180; °
